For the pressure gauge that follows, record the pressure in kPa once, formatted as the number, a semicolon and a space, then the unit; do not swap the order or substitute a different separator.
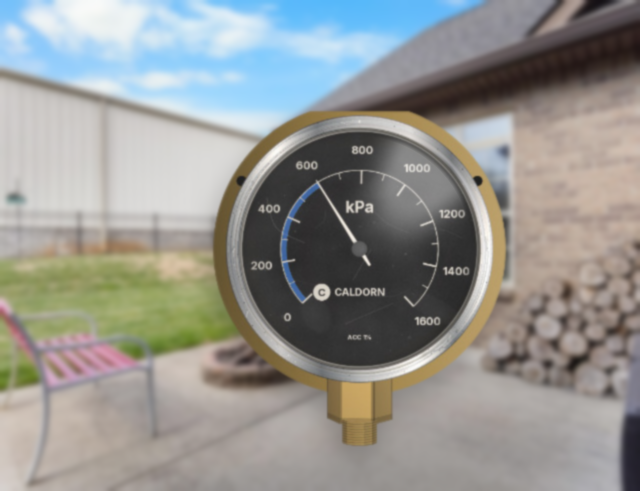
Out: 600; kPa
